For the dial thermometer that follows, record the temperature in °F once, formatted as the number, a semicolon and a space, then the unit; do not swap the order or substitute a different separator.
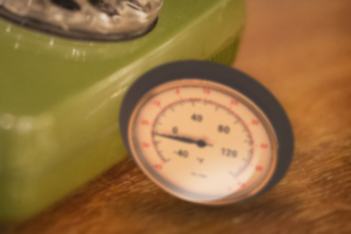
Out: -10; °F
